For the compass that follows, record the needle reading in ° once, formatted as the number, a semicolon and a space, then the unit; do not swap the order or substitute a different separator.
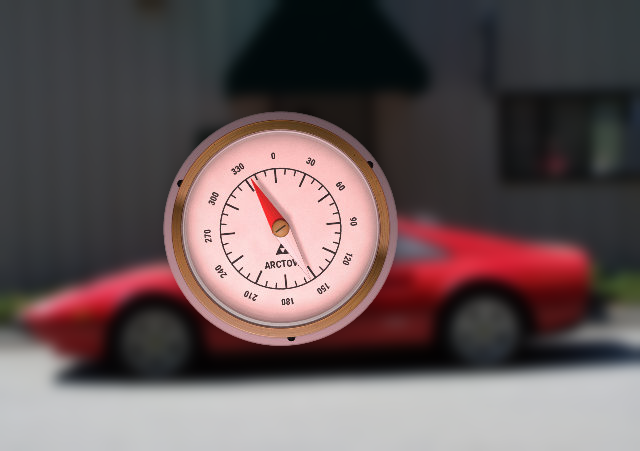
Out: 335; °
